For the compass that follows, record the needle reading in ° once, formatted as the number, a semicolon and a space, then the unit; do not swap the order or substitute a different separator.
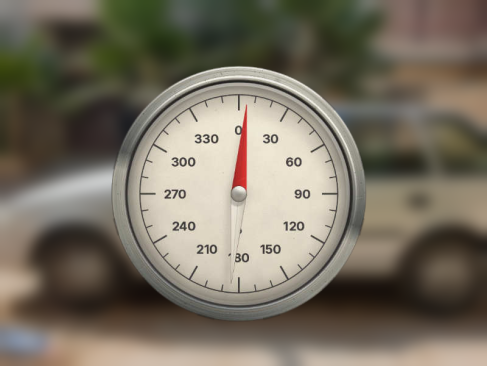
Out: 5; °
